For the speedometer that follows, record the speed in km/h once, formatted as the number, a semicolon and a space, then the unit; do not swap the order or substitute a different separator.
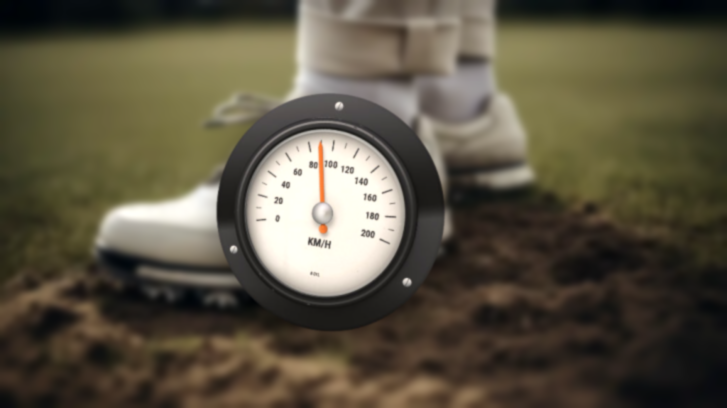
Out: 90; km/h
